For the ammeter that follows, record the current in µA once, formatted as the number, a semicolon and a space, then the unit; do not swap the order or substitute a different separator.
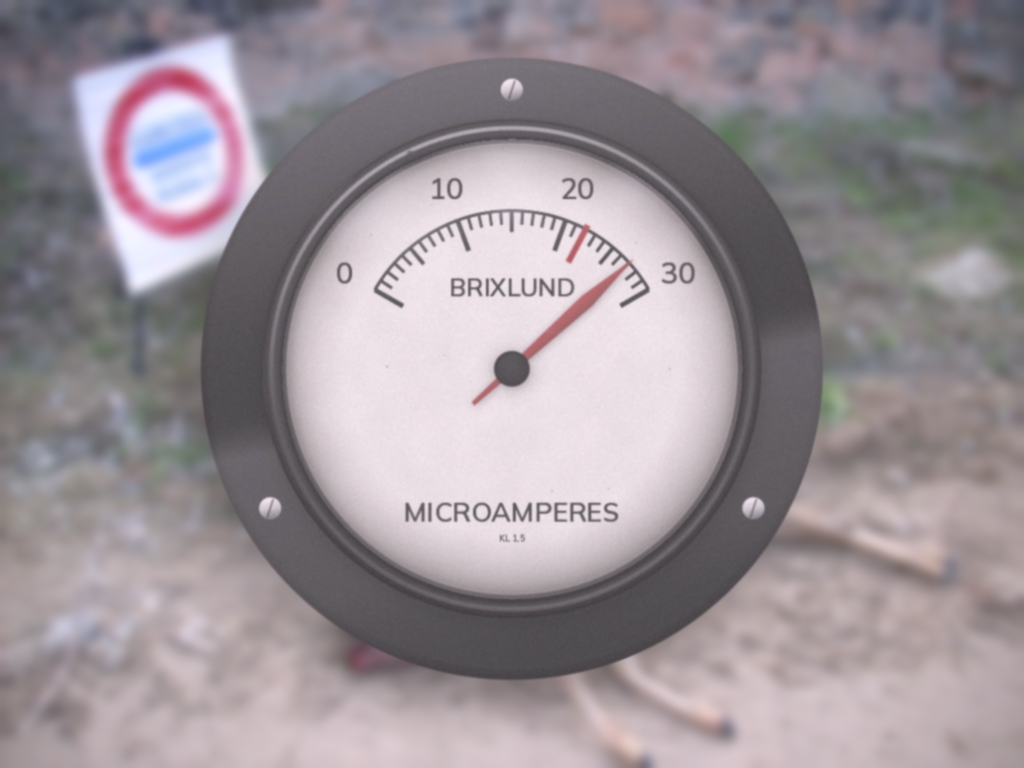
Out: 27; µA
